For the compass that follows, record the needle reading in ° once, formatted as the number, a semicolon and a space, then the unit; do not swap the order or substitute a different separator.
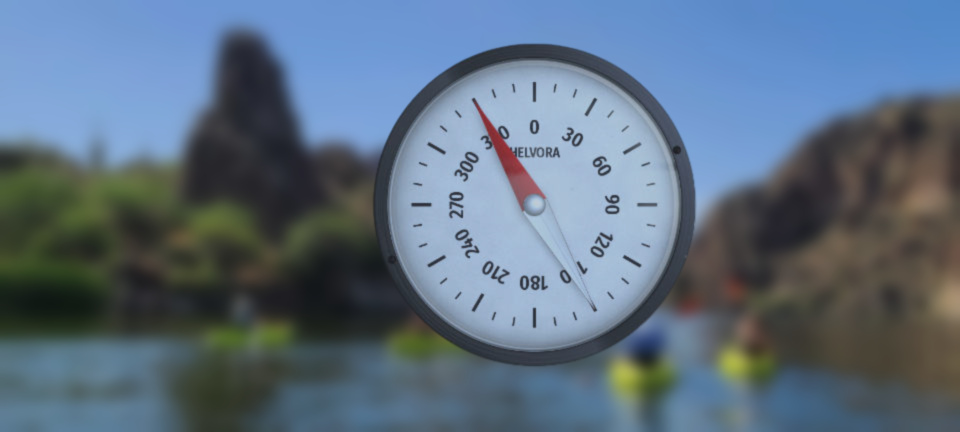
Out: 330; °
